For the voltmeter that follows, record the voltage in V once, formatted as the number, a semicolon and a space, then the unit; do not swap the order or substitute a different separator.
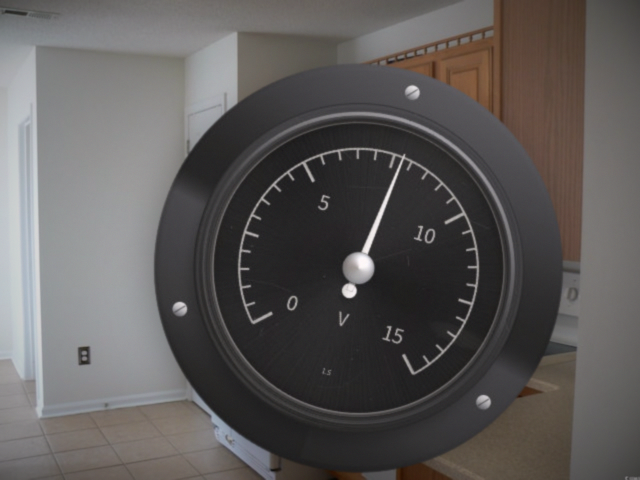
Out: 7.75; V
